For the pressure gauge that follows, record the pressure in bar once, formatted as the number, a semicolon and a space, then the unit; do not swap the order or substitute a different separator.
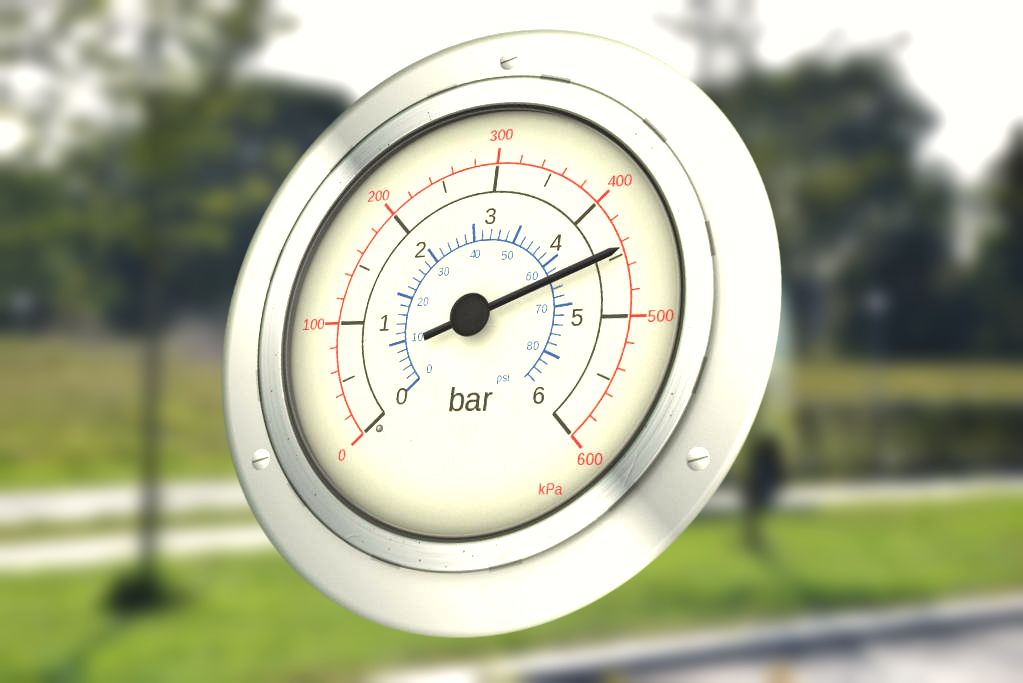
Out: 4.5; bar
